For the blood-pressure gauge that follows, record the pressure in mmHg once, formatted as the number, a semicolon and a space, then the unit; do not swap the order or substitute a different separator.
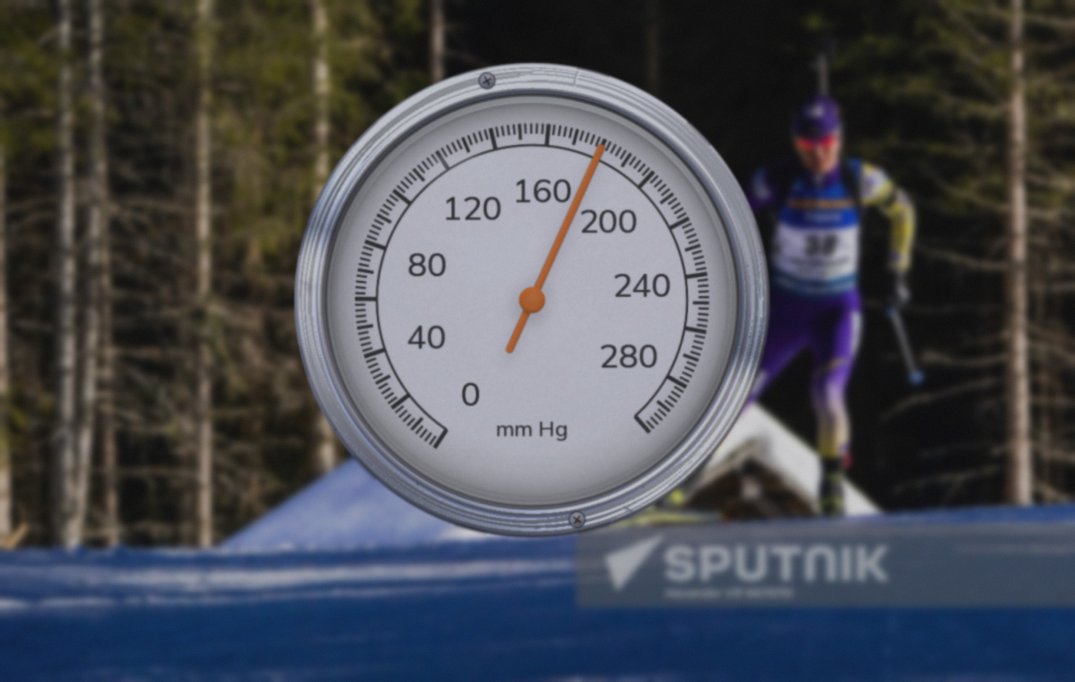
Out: 180; mmHg
